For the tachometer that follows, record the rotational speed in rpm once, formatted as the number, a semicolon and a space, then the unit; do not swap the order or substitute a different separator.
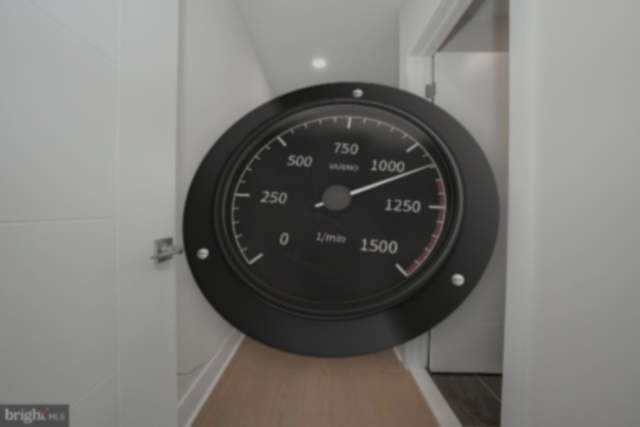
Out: 1100; rpm
